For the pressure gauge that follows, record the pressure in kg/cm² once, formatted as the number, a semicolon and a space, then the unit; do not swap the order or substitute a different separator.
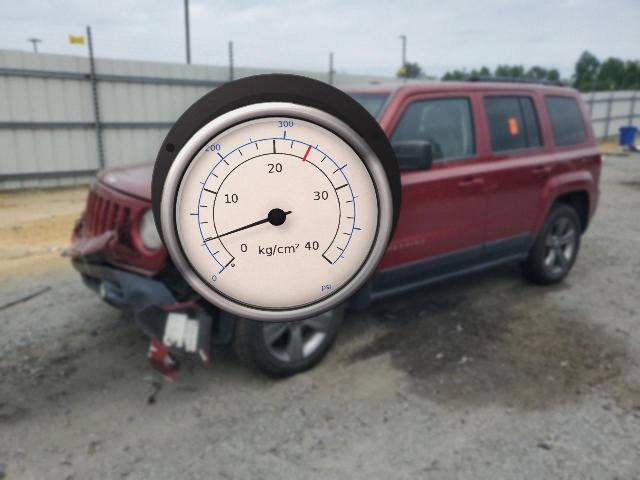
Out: 4; kg/cm²
